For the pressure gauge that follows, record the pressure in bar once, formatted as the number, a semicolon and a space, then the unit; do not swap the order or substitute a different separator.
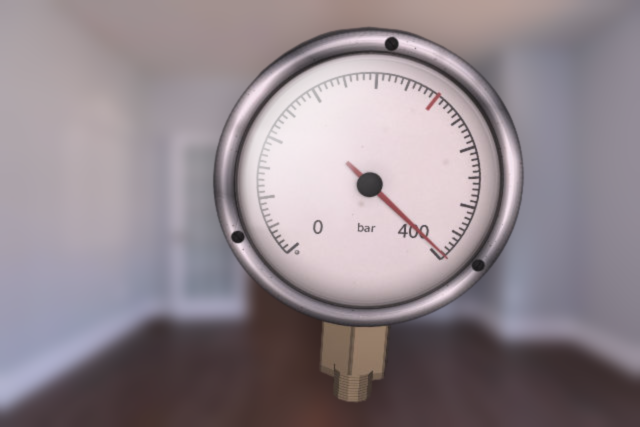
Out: 395; bar
